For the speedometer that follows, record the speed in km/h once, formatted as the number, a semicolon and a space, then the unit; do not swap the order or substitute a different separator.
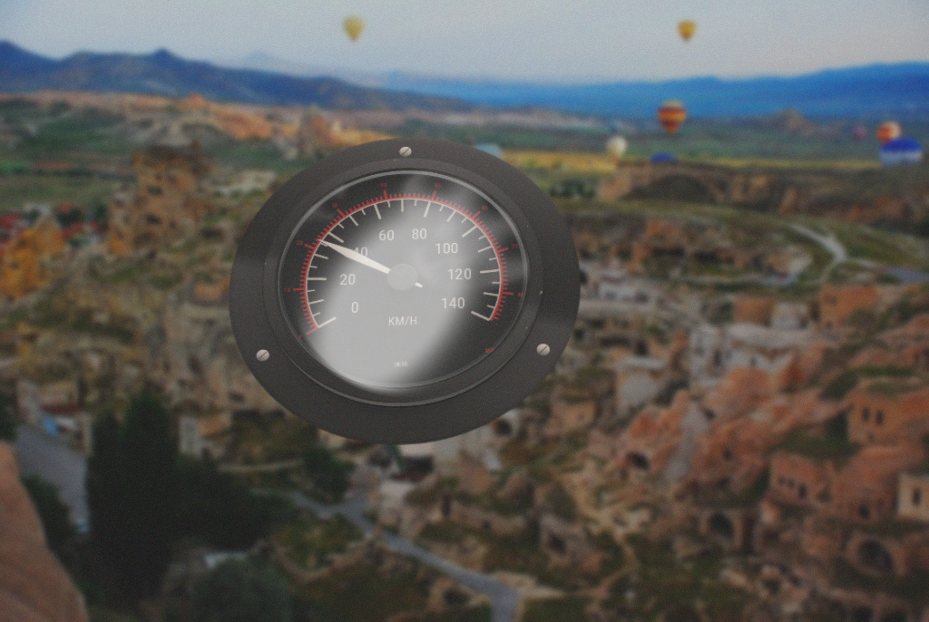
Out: 35; km/h
